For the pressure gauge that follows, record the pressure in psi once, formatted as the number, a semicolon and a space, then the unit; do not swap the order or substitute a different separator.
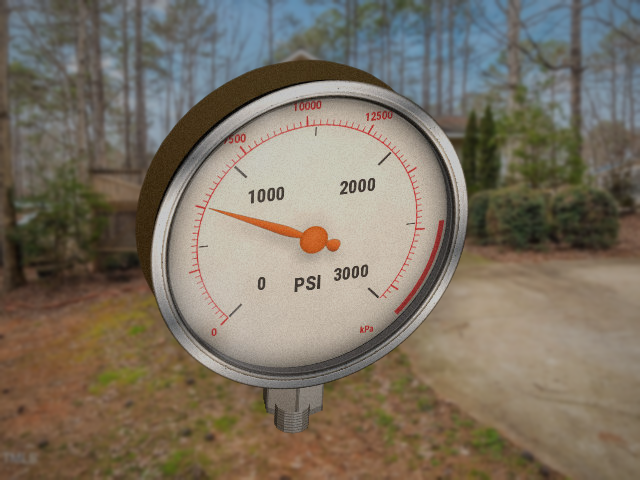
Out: 750; psi
